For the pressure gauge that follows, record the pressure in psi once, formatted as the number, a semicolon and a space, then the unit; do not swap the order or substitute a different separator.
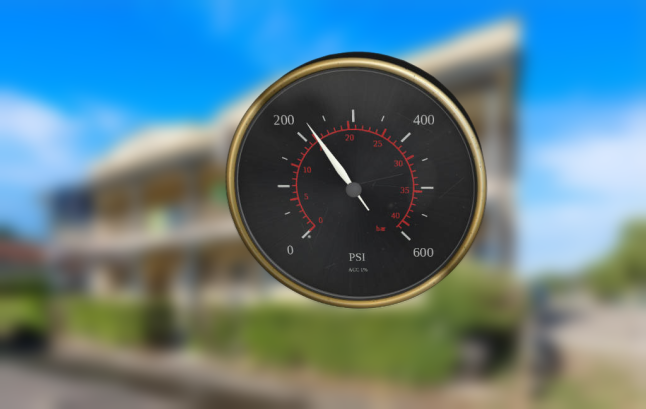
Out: 225; psi
